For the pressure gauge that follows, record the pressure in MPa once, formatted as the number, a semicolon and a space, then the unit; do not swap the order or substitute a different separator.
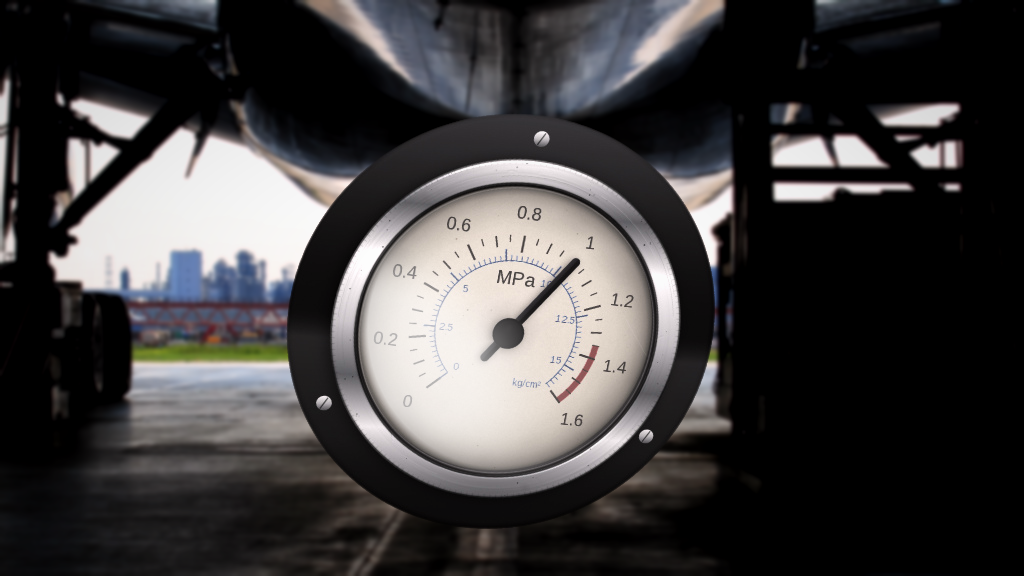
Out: 1; MPa
